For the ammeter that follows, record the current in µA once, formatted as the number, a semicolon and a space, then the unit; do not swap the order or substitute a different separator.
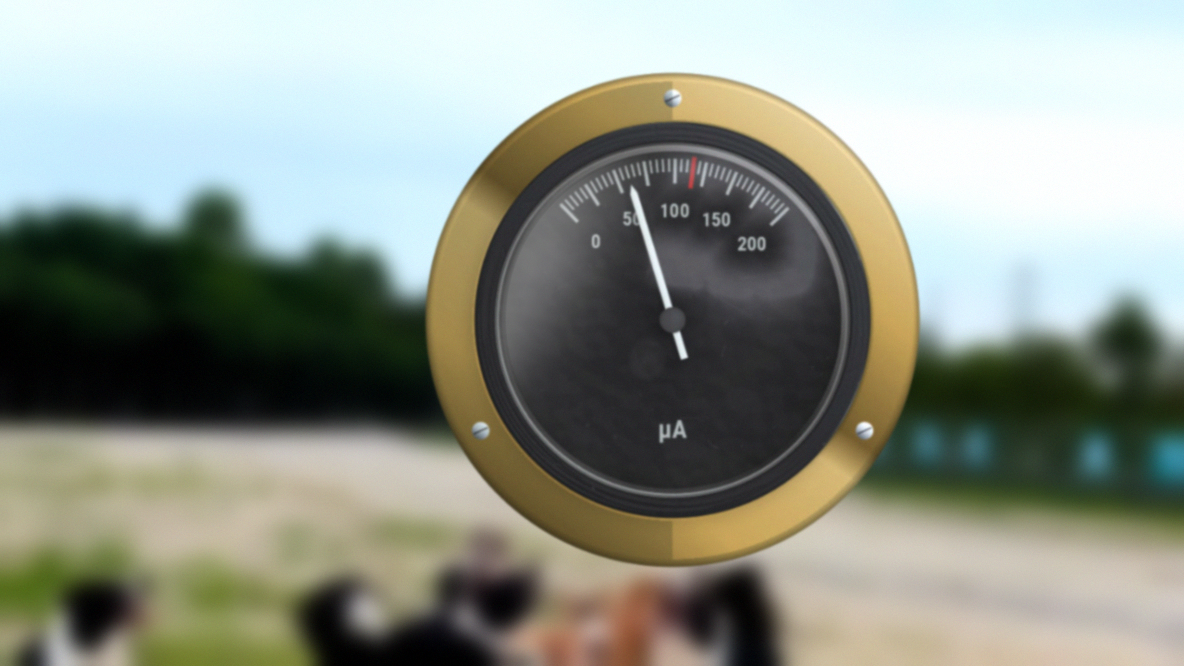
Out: 60; µA
